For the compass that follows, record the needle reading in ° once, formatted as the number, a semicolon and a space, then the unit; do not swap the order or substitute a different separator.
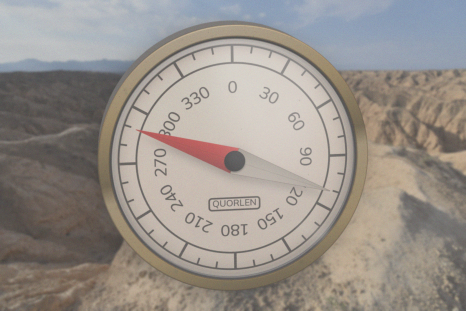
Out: 290; °
